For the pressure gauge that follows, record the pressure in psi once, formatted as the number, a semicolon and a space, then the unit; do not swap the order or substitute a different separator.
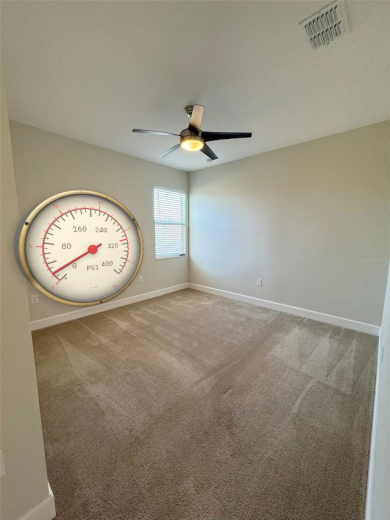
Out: 20; psi
